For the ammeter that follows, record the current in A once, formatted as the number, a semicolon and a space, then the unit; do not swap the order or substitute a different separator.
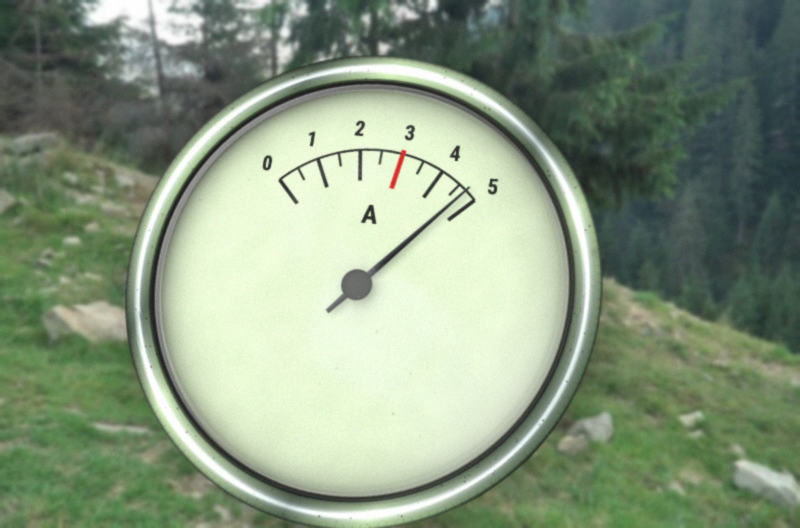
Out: 4.75; A
